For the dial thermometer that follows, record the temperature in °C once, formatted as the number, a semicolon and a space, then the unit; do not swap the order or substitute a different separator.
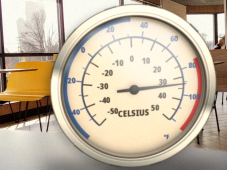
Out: 32.5; °C
